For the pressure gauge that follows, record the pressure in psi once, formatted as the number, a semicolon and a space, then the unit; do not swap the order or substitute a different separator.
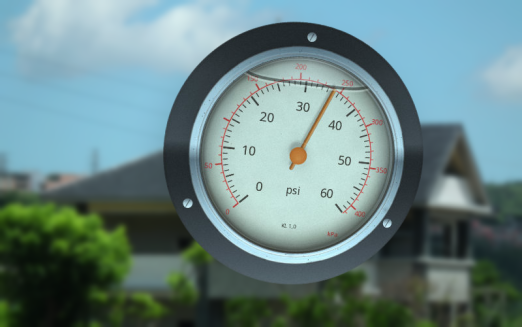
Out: 35; psi
